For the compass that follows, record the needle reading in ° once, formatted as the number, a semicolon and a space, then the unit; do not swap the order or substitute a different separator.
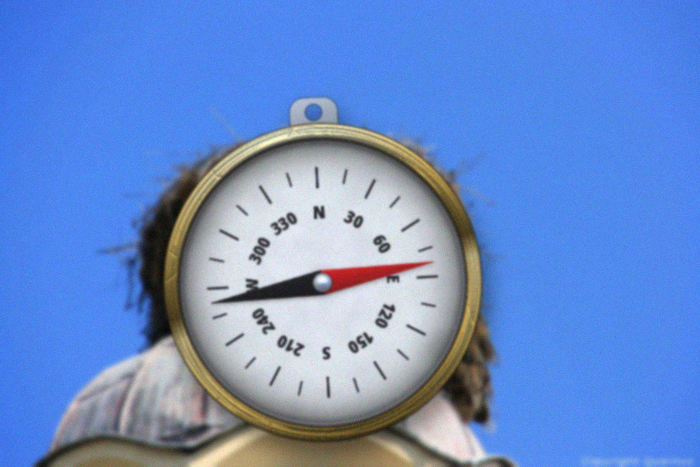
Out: 82.5; °
